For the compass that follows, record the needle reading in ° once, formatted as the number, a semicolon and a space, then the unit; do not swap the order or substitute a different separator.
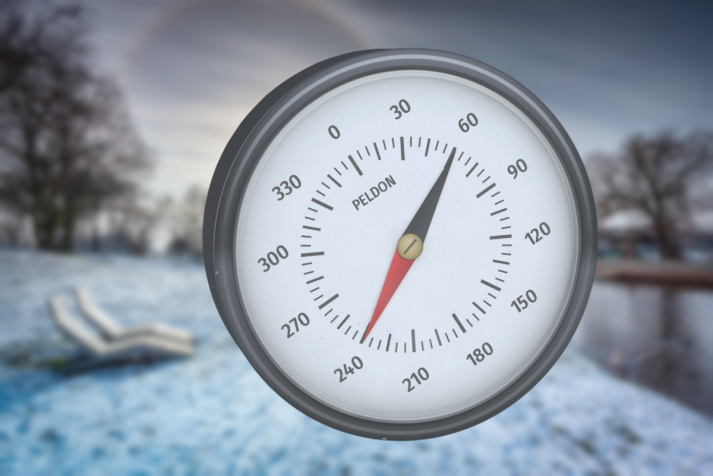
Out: 240; °
